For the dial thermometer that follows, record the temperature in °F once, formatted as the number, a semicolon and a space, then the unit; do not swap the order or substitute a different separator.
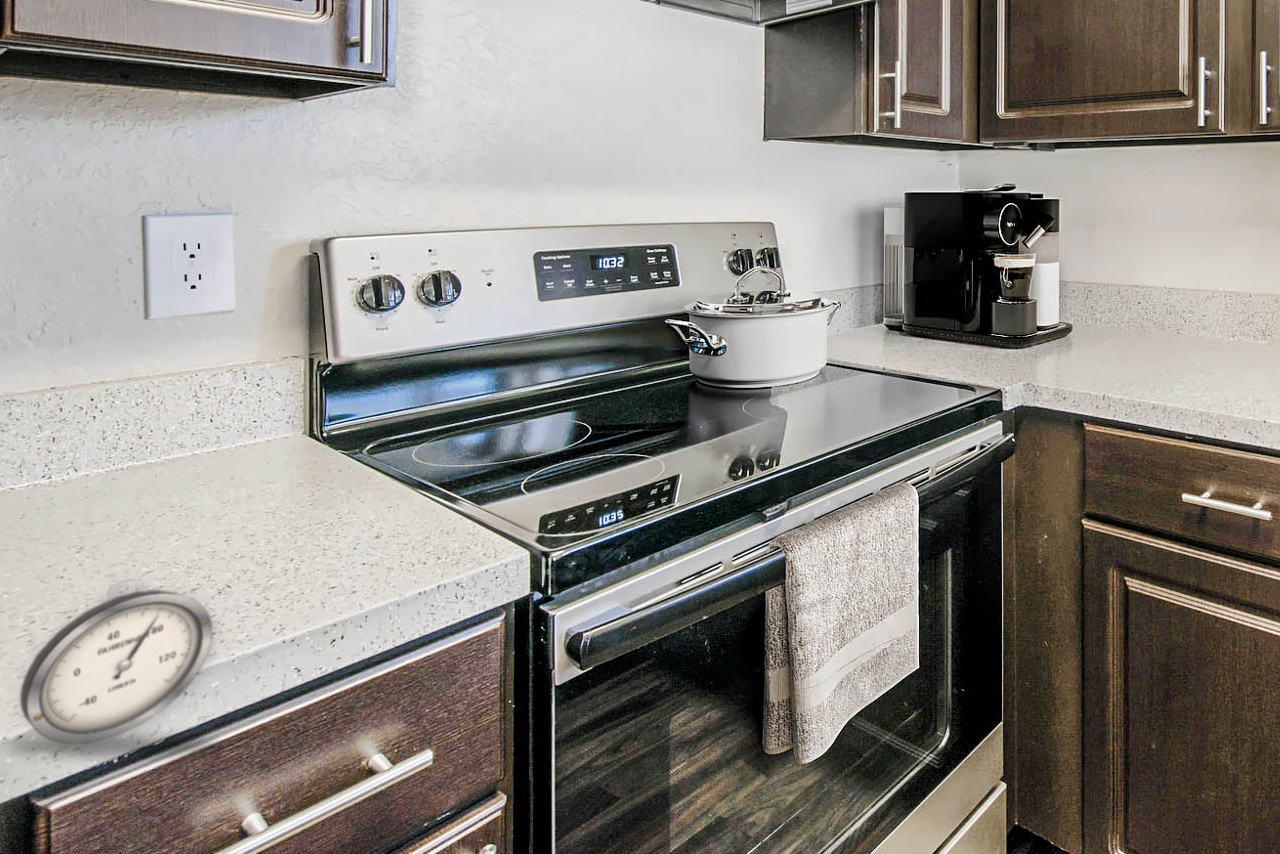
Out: 70; °F
